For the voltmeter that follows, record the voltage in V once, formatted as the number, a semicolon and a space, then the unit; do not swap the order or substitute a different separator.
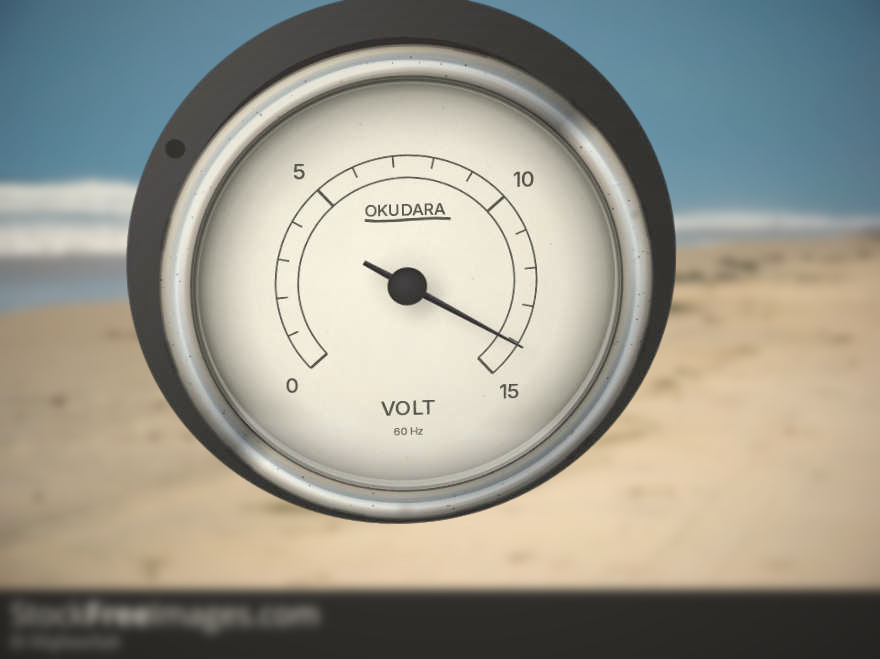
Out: 14; V
